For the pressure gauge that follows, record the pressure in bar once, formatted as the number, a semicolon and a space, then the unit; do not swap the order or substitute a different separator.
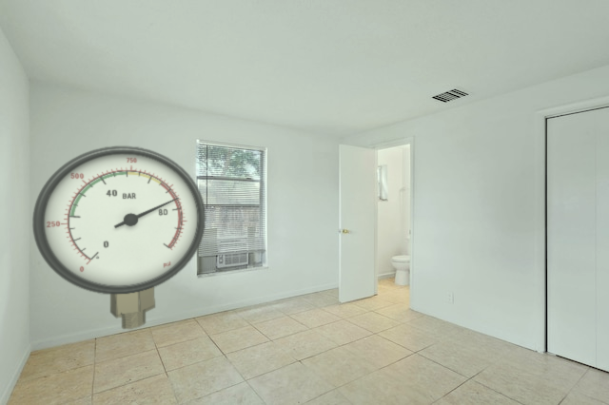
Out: 75; bar
